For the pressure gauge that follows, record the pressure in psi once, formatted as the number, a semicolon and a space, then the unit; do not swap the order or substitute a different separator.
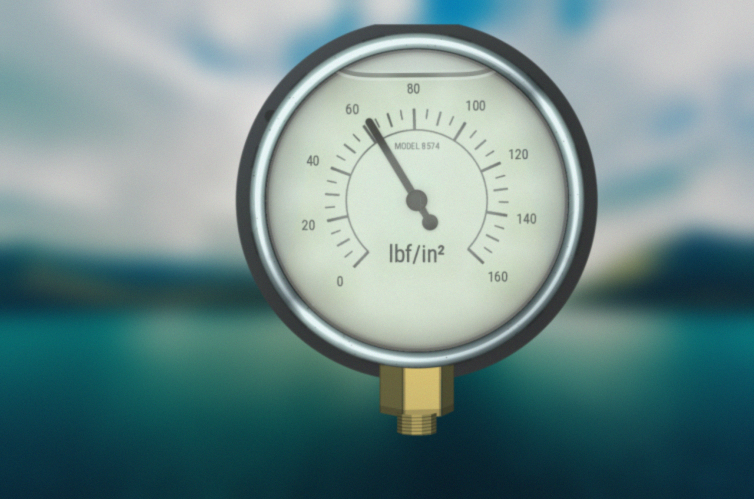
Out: 62.5; psi
